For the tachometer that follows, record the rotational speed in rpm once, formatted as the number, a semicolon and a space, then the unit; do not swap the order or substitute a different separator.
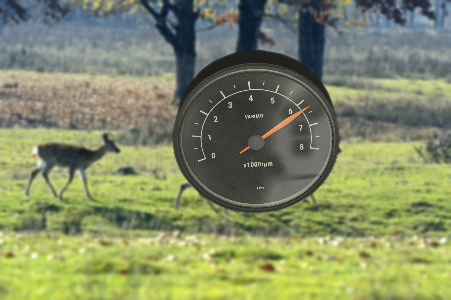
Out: 6250; rpm
